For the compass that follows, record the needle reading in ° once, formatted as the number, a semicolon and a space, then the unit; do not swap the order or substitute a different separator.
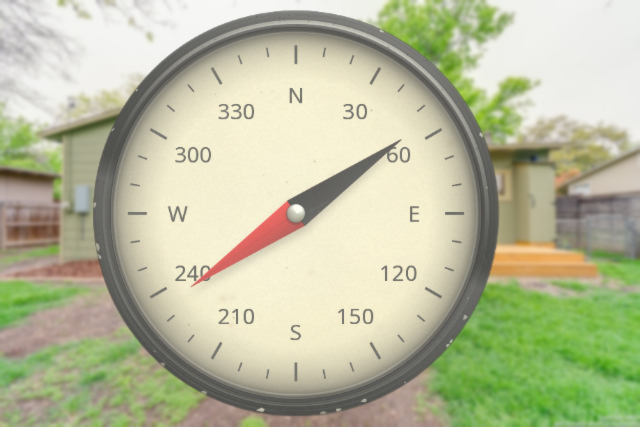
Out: 235; °
